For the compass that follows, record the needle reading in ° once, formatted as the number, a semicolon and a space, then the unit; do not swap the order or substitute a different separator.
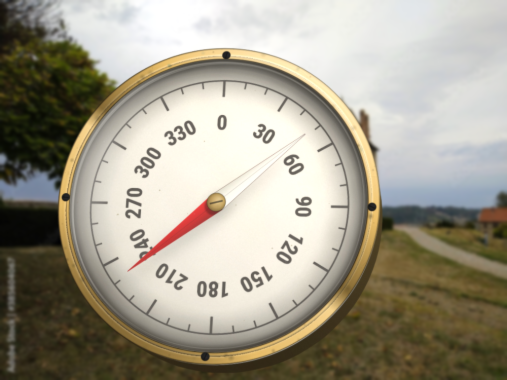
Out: 230; °
